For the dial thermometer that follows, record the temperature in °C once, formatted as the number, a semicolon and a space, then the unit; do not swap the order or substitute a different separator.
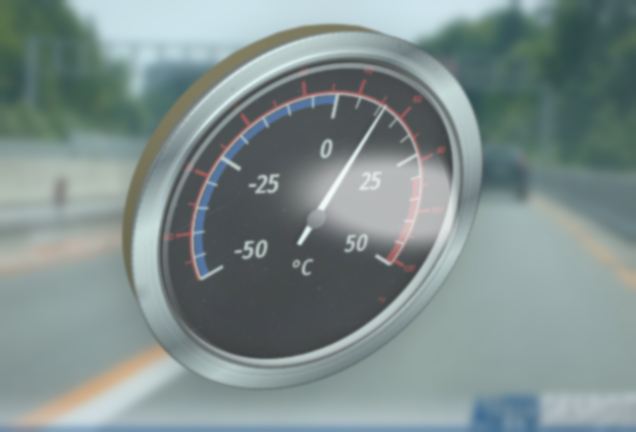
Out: 10; °C
